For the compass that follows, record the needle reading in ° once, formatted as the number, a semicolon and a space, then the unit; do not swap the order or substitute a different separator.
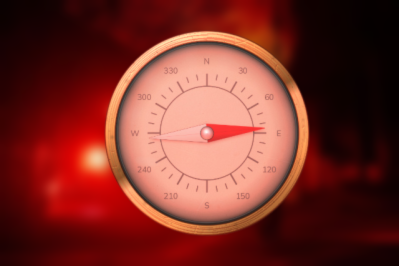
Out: 85; °
